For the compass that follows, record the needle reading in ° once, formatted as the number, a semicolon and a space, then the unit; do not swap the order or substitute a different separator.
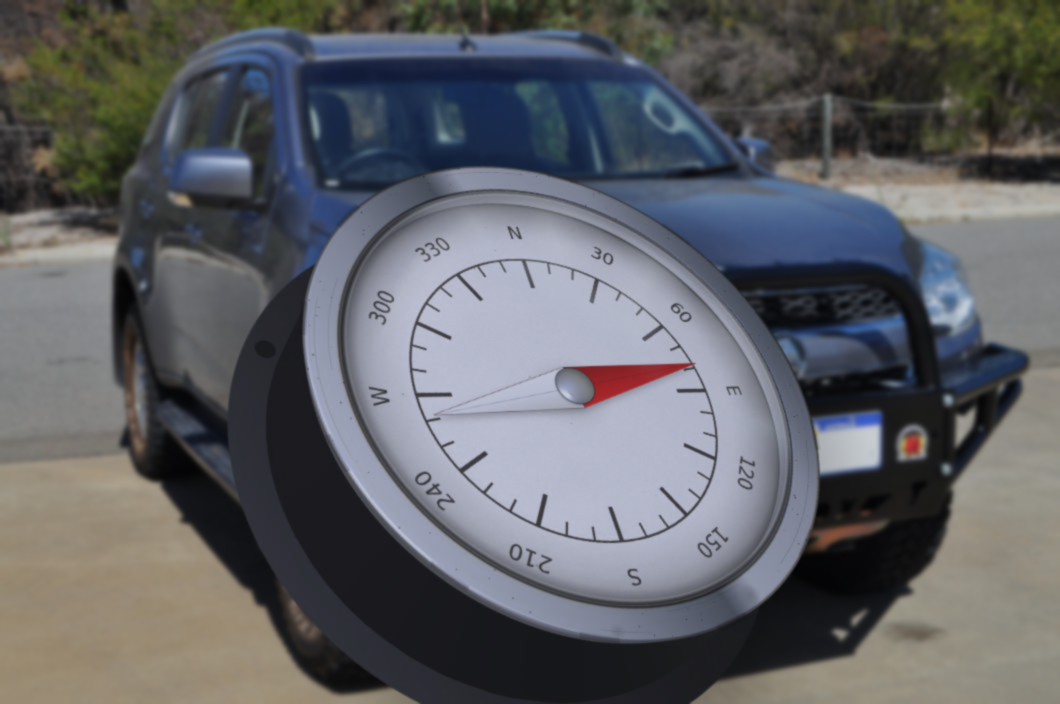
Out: 80; °
